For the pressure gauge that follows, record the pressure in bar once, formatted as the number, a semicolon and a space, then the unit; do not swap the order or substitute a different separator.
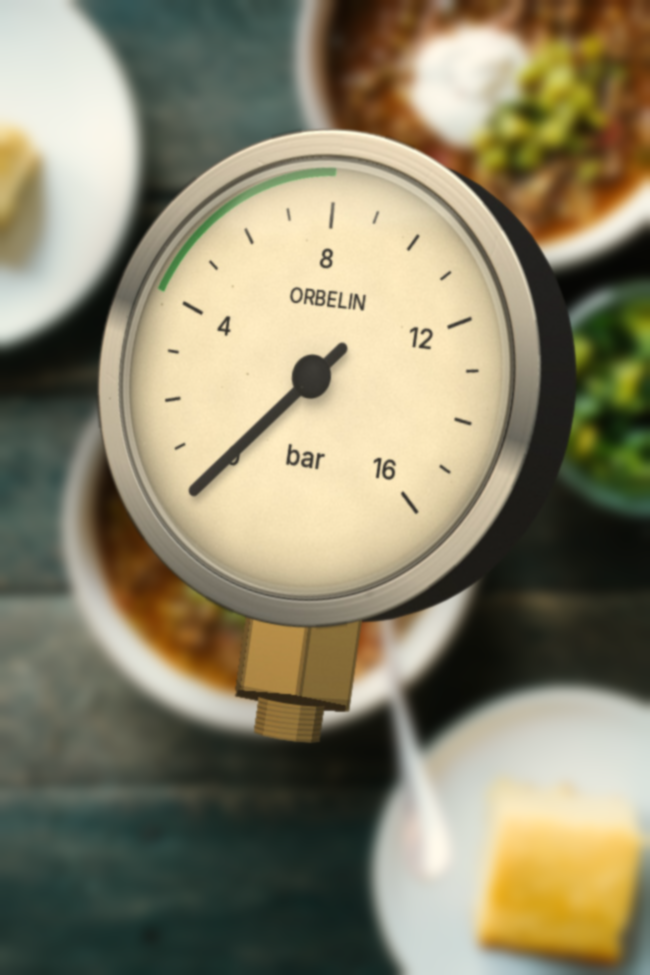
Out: 0; bar
